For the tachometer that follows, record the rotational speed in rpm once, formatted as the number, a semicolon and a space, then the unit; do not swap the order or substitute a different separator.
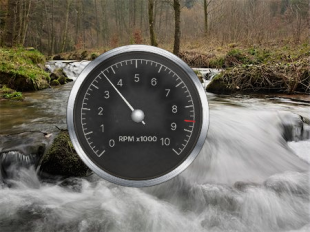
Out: 3600; rpm
